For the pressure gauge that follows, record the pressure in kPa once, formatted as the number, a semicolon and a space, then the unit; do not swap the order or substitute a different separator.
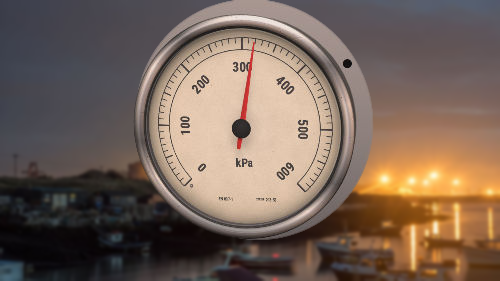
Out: 320; kPa
